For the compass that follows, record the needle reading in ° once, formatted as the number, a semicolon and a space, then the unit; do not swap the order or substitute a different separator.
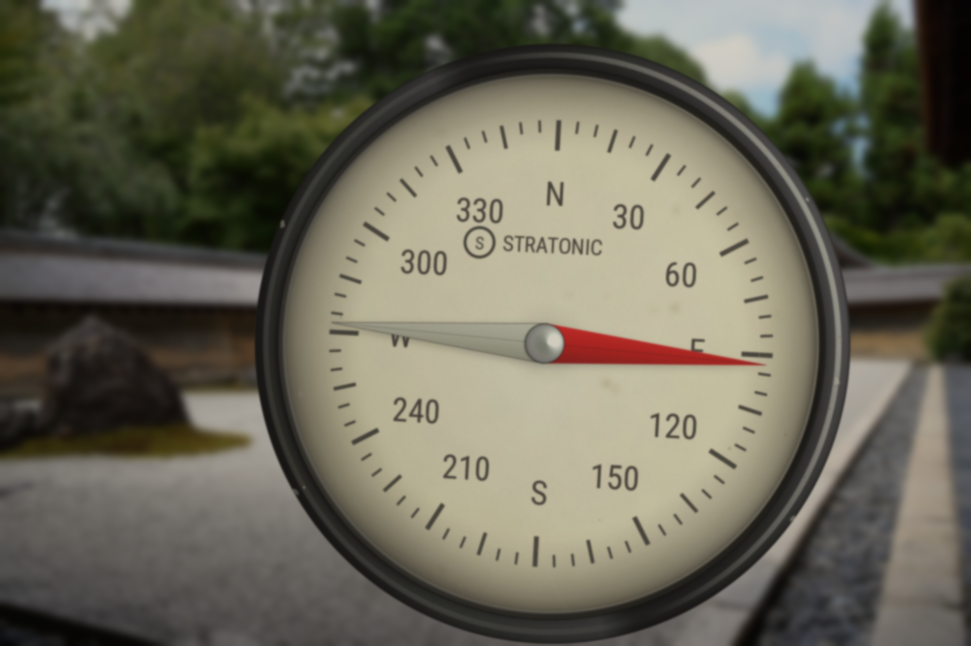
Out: 92.5; °
